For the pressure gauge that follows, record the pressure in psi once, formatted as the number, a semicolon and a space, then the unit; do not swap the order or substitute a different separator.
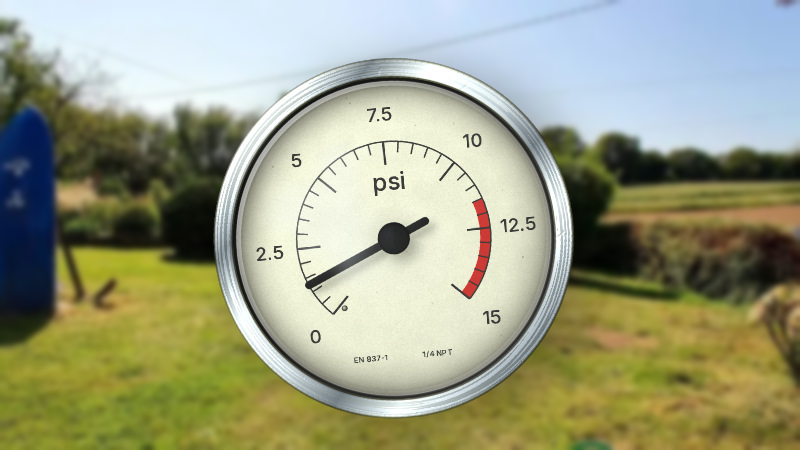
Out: 1.25; psi
